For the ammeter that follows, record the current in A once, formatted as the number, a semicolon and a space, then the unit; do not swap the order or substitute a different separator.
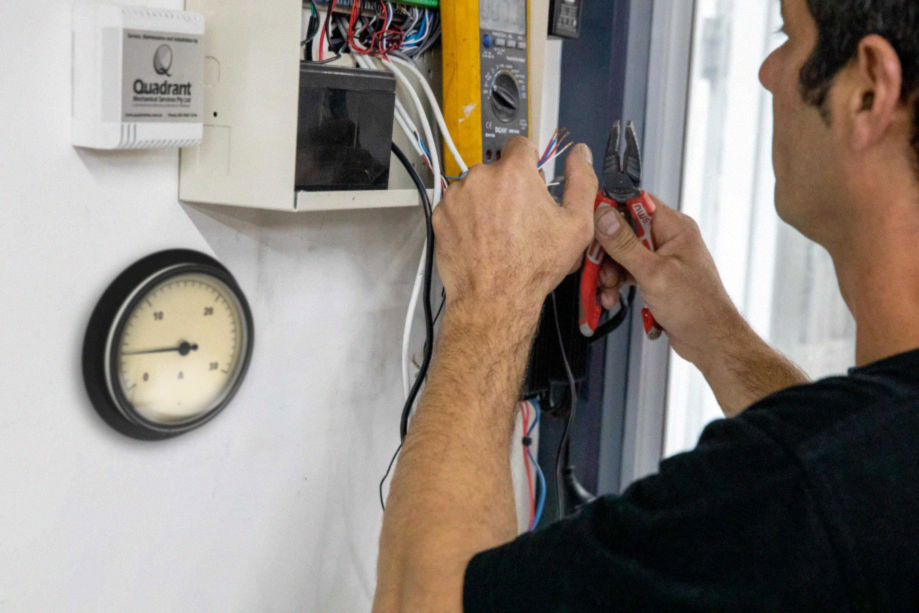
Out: 4; A
